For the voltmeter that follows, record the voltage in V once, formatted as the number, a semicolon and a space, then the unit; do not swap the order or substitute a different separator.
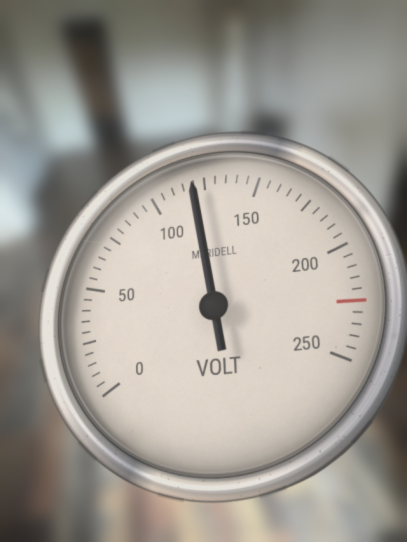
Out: 120; V
